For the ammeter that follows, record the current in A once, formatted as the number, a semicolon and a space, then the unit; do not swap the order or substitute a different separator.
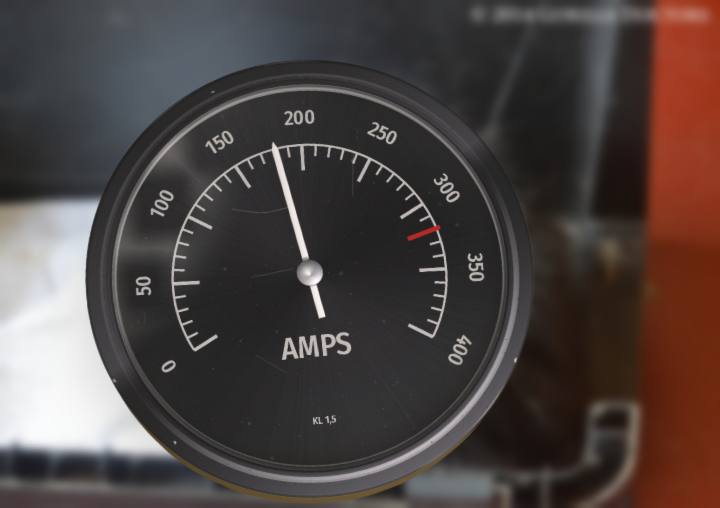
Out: 180; A
